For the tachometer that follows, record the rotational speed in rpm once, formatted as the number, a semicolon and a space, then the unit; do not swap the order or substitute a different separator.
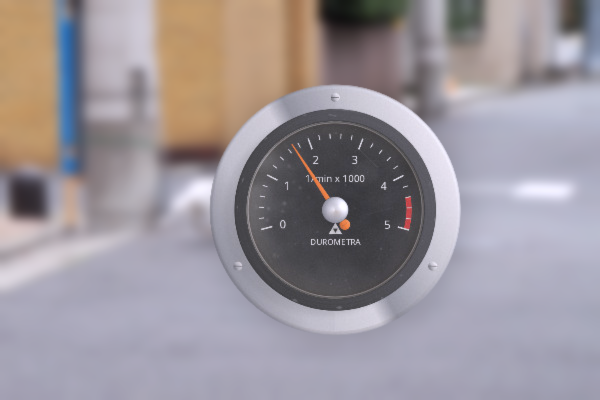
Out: 1700; rpm
